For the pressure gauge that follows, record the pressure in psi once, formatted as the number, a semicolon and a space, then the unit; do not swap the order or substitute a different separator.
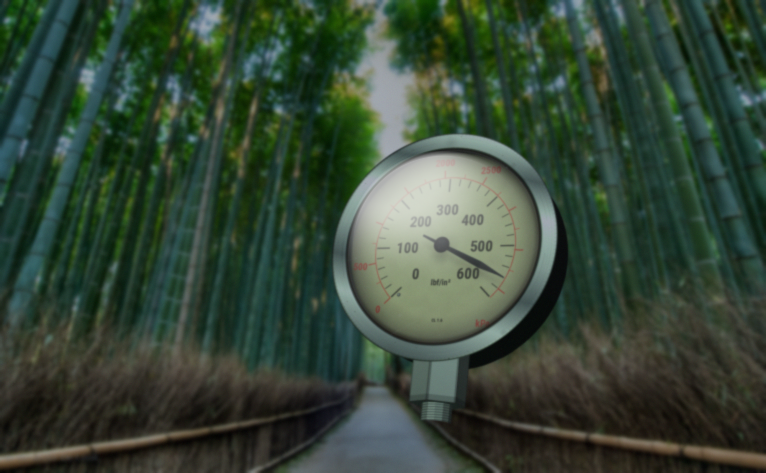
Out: 560; psi
